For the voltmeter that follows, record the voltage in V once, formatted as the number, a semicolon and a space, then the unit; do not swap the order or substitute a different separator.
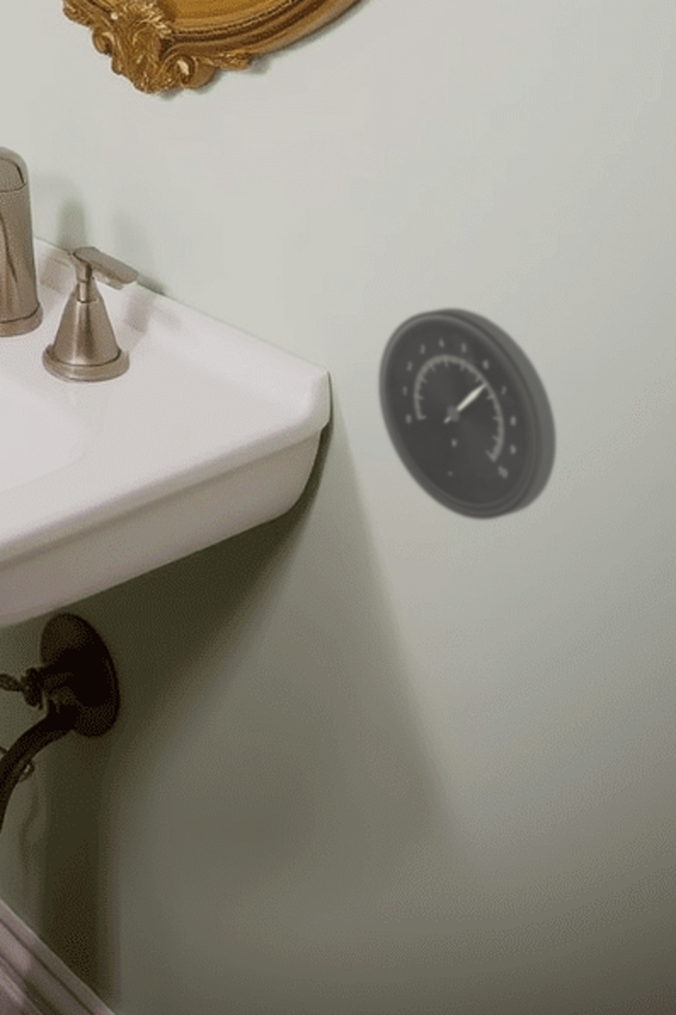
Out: 6.5; V
